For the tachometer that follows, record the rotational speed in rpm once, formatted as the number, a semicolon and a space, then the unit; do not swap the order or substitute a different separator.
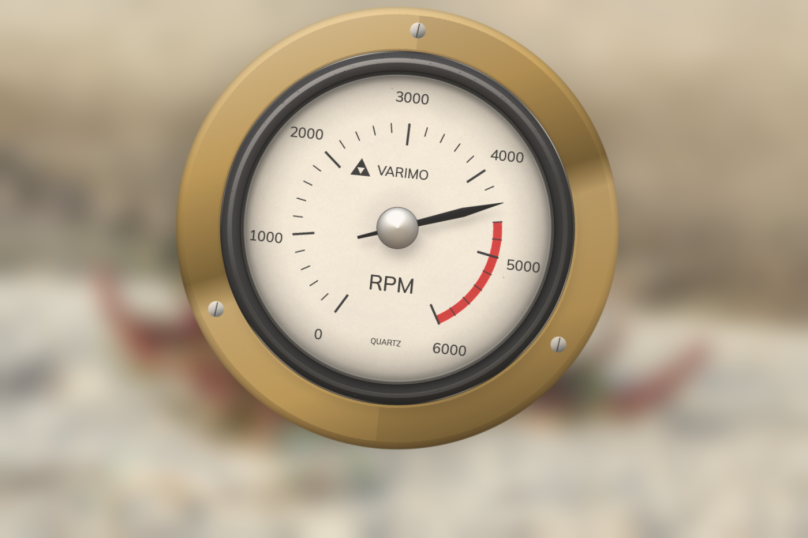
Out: 4400; rpm
